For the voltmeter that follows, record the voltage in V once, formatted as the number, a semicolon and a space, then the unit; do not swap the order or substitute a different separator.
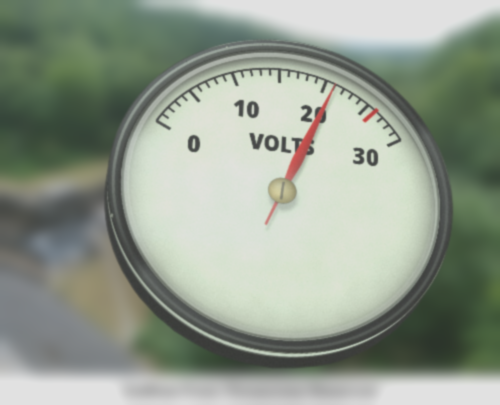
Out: 21; V
